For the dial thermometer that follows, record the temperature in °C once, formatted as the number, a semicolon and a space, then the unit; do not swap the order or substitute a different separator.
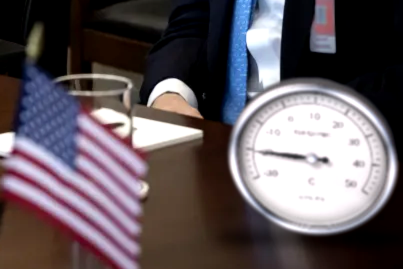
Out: -20; °C
